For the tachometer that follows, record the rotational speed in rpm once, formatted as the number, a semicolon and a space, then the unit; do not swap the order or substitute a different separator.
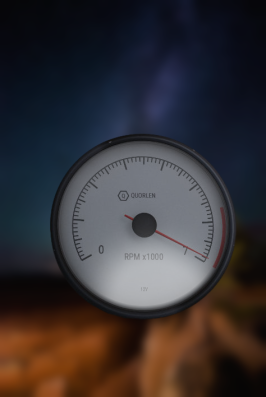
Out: 6900; rpm
